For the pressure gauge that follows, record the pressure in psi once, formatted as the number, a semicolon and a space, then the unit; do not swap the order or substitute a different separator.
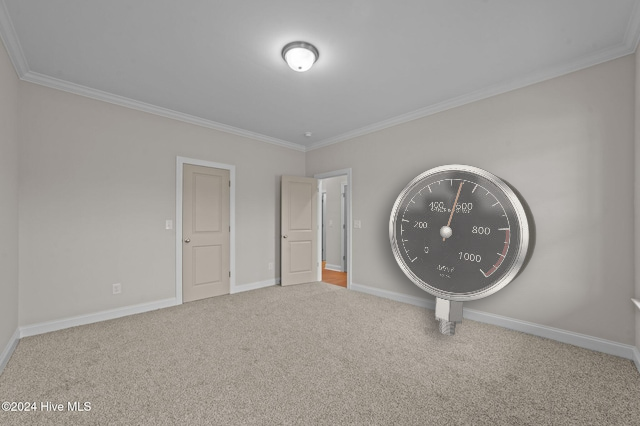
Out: 550; psi
